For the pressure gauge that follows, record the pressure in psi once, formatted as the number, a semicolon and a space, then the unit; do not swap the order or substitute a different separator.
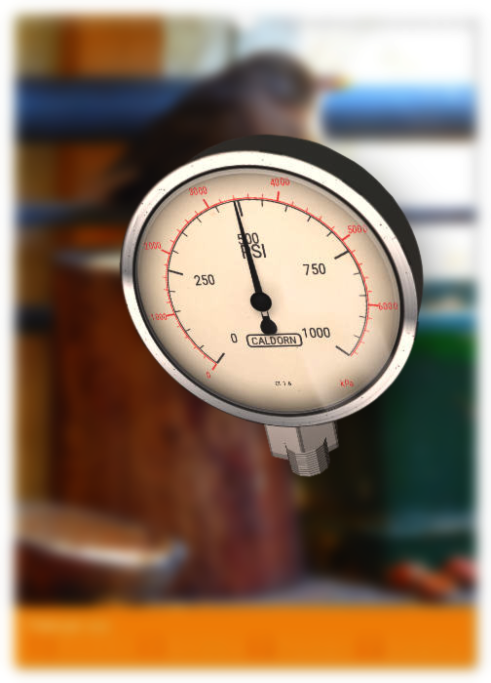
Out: 500; psi
